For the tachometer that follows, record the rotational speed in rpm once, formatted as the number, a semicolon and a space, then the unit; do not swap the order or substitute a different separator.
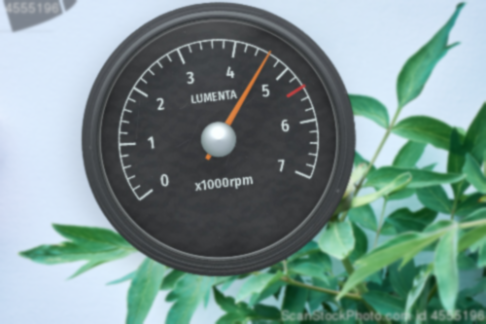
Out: 4600; rpm
